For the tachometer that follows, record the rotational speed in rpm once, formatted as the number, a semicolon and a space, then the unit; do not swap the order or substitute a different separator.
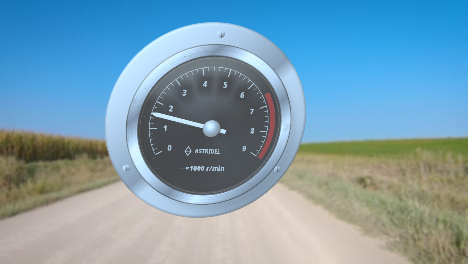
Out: 1600; rpm
